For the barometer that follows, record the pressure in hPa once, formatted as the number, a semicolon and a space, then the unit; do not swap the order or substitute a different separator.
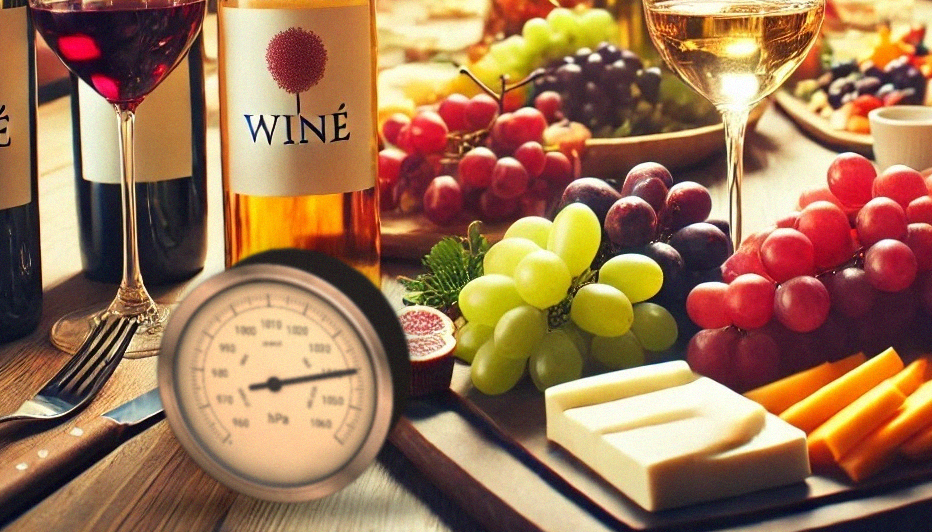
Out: 1040; hPa
